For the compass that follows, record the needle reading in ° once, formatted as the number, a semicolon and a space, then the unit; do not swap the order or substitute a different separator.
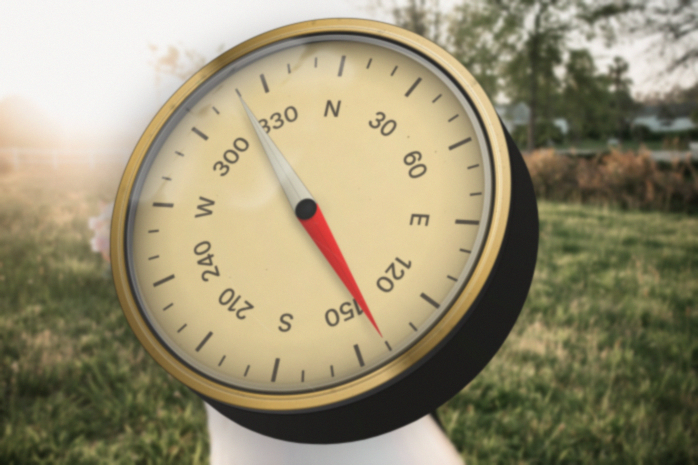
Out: 140; °
